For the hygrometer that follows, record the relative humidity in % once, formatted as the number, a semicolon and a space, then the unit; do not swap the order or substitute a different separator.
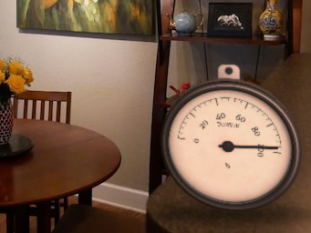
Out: 96; %
